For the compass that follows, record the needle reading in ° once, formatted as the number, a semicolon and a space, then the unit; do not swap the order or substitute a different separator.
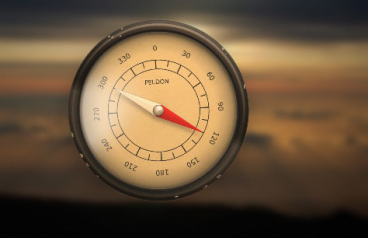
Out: 120; °
